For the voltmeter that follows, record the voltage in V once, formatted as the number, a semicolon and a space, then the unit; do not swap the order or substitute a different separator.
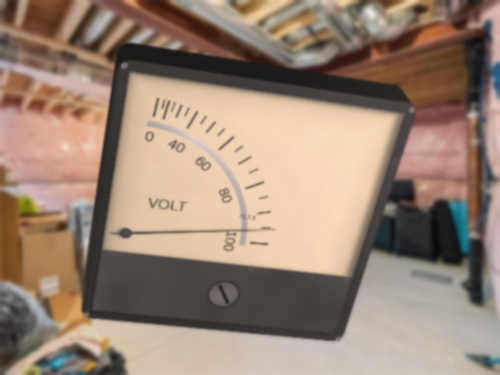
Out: 95; V
